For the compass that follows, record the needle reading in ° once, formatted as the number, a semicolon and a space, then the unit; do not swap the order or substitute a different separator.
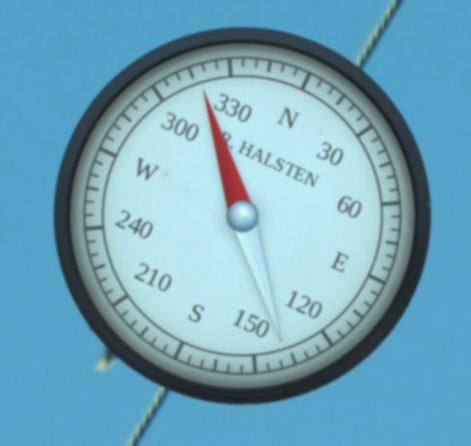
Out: 317.5; °
